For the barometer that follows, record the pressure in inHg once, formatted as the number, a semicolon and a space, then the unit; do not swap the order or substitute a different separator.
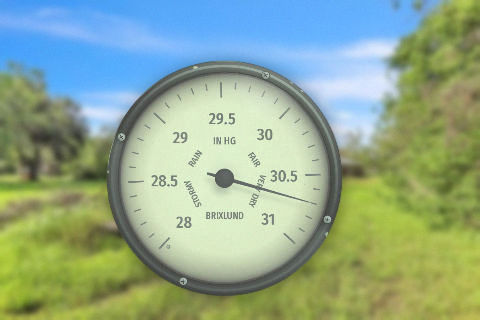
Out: 30.7; inHg
